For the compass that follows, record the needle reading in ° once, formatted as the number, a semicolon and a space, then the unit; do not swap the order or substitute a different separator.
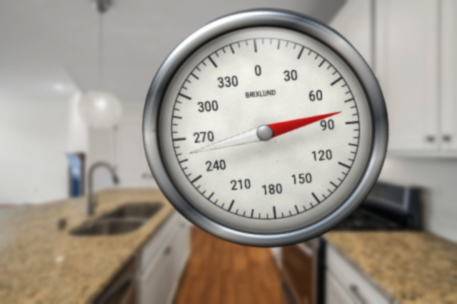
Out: 80; °
